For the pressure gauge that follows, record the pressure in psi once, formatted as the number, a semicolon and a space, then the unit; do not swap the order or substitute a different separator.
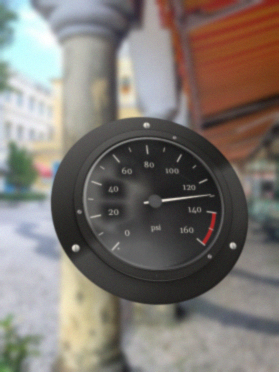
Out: 130; psi
